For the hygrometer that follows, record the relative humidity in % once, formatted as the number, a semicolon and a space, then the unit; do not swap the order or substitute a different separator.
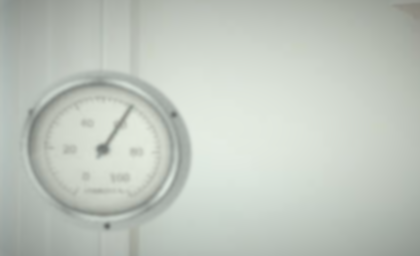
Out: 60; %
